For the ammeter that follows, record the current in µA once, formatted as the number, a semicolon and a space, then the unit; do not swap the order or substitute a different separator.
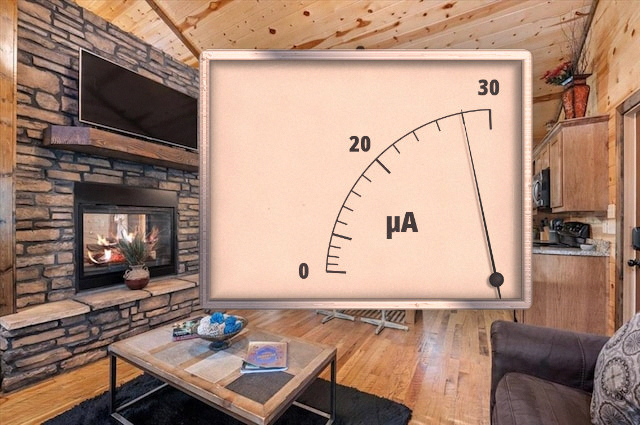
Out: 28; µA
